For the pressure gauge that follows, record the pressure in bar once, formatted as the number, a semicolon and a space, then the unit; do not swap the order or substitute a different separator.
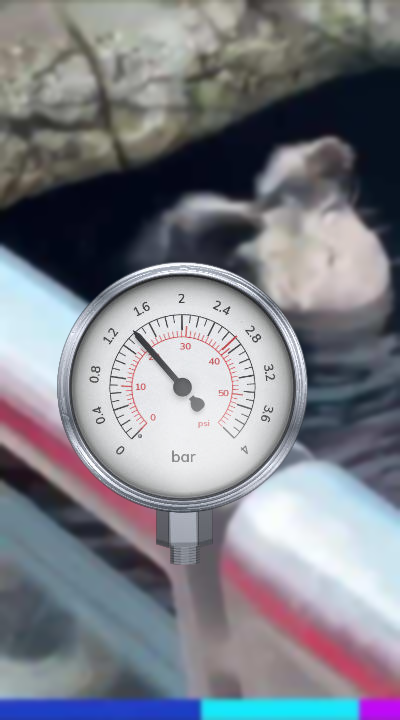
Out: 1.4; bar
